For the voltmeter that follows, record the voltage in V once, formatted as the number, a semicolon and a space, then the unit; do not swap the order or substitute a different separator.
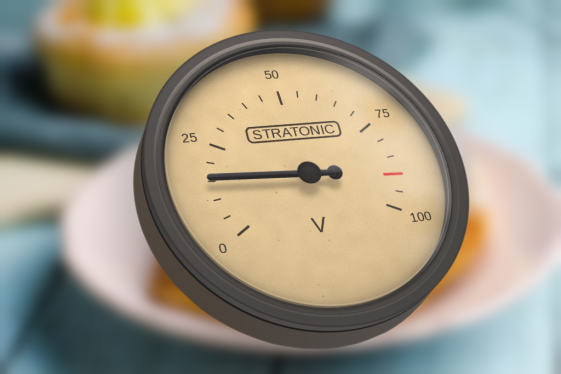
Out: 15; V
